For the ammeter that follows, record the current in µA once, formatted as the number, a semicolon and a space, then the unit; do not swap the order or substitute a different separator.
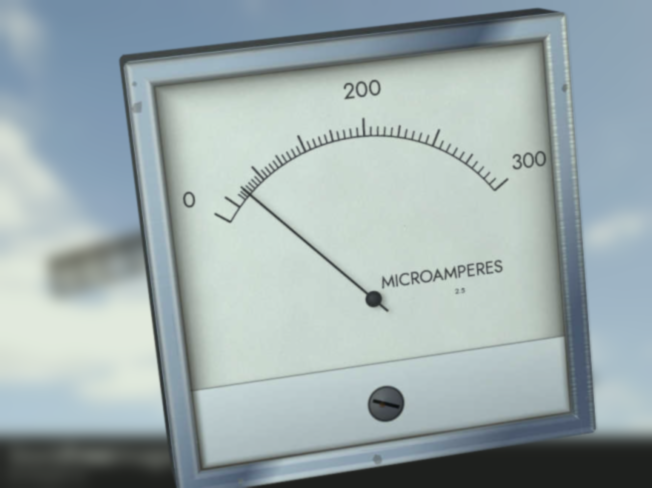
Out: 75; µA
